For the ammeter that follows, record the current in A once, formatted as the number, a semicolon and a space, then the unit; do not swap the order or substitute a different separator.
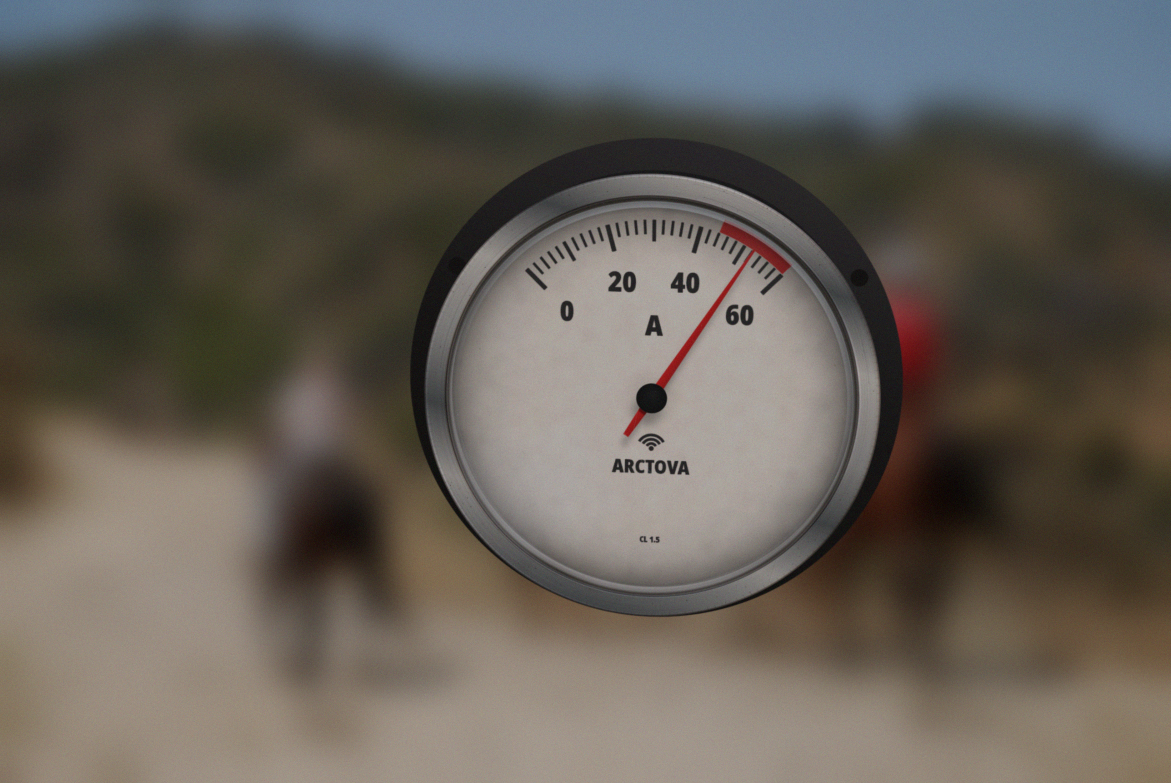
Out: 52; A
